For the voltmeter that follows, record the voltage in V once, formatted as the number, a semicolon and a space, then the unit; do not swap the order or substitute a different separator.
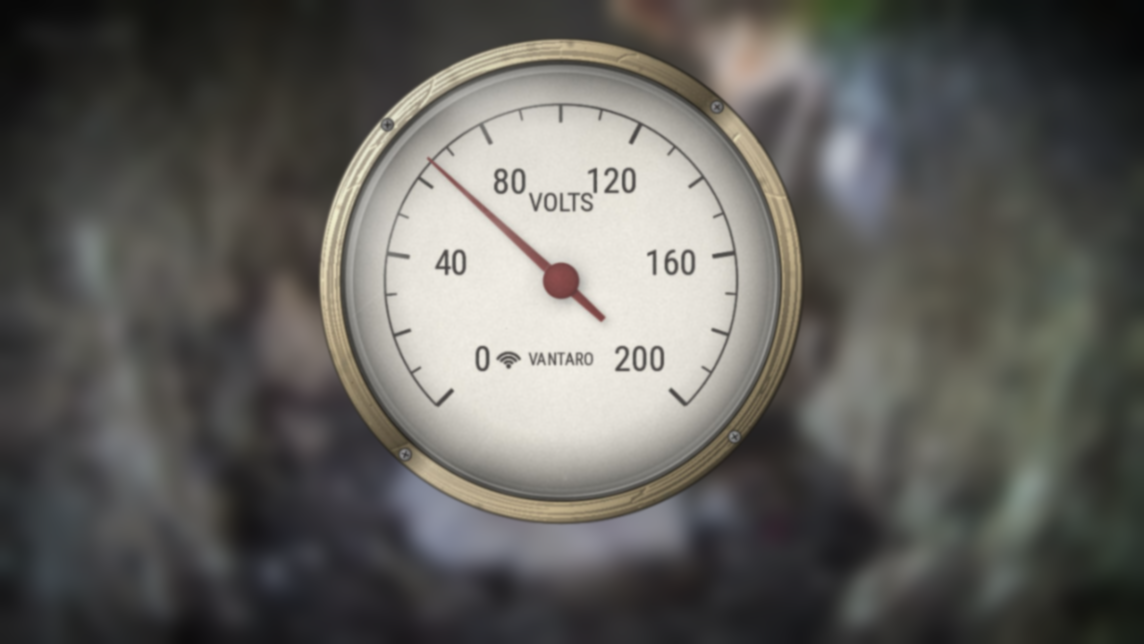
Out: 65; V
